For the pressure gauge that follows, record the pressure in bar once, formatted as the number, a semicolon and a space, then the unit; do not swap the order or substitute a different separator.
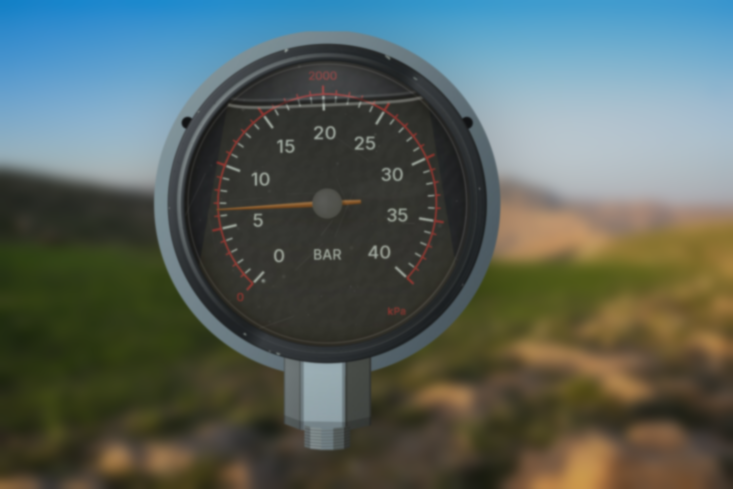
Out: 6.5; bar
